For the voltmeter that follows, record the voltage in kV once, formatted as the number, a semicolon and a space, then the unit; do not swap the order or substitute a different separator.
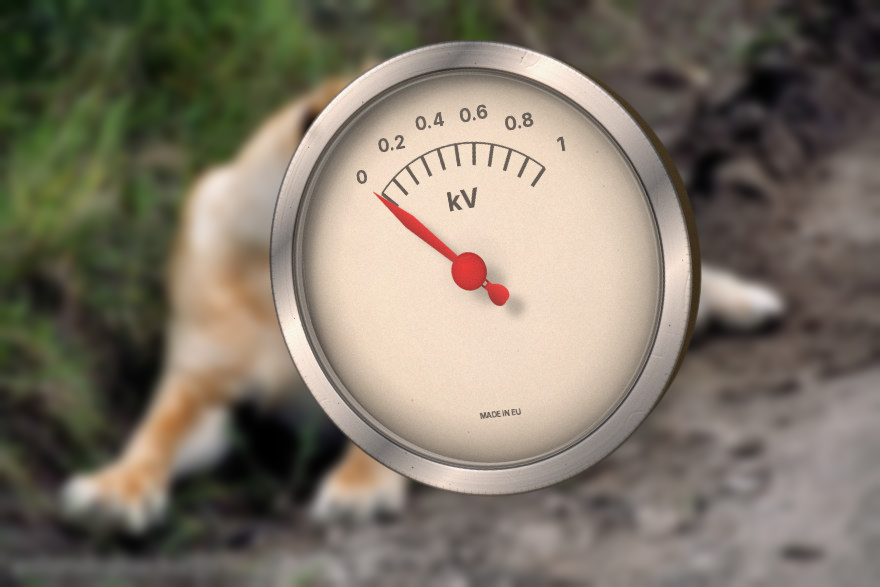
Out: 0; kV
